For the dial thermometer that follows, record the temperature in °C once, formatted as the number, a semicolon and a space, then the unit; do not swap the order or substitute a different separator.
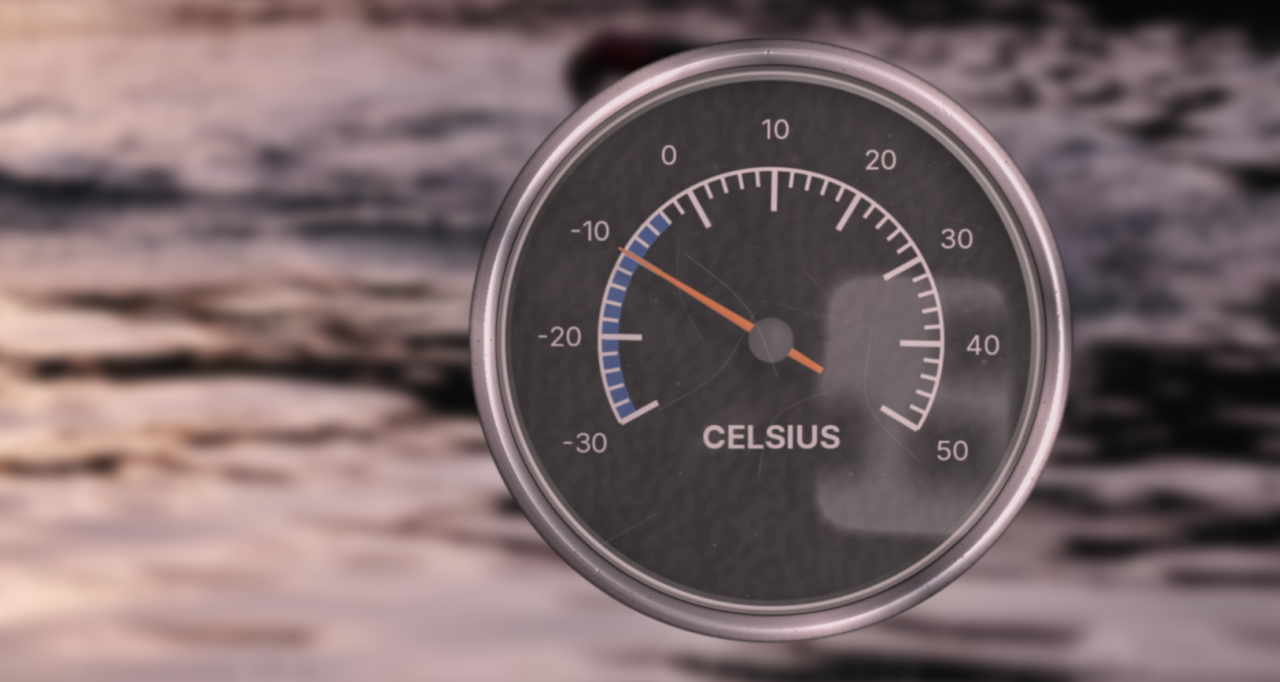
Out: -10; °C
